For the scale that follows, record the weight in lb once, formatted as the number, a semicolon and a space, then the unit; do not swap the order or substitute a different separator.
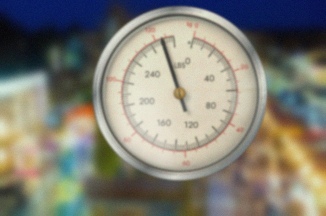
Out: 270; lb
